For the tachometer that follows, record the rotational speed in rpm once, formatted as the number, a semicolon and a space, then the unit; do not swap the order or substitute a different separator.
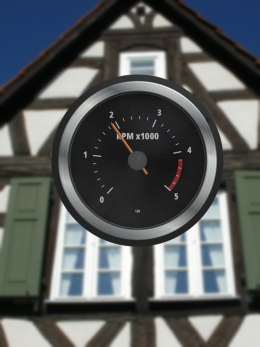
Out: 1900; rpm
